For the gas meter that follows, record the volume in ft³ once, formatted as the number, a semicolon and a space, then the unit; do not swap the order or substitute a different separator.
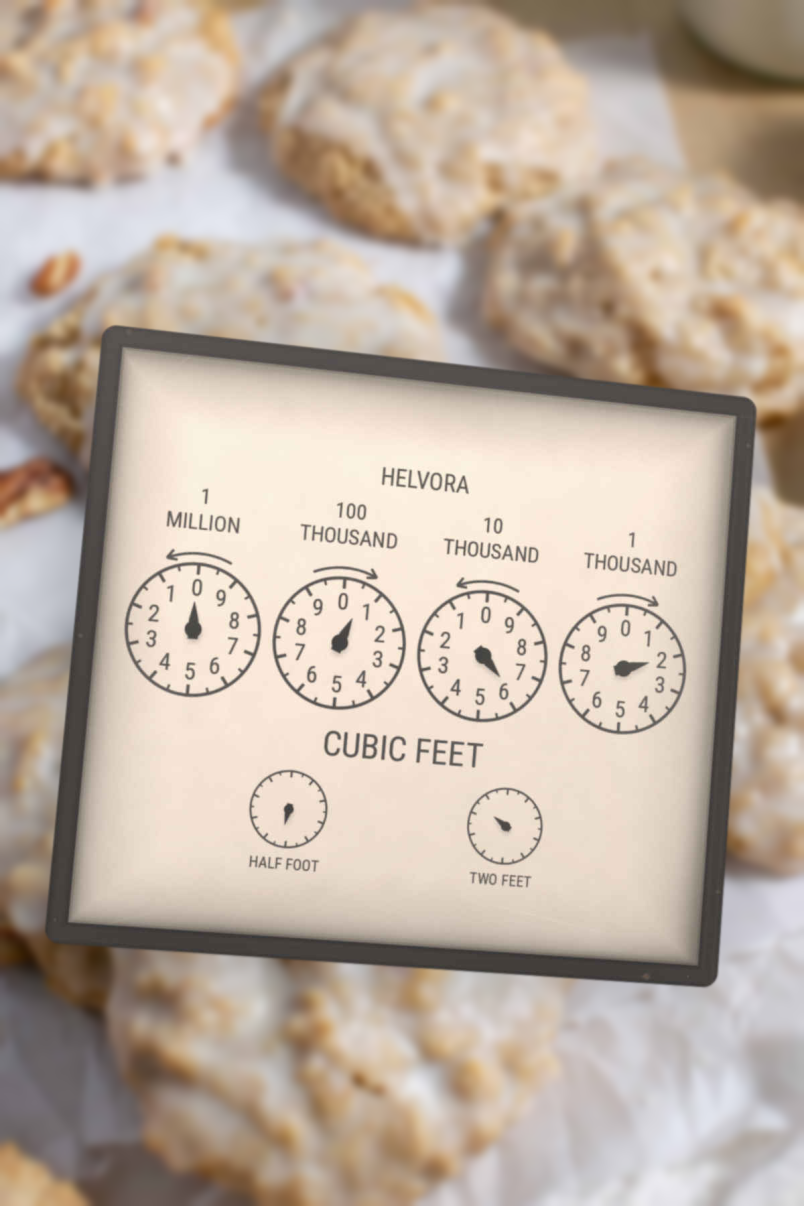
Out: 6200; ft³
